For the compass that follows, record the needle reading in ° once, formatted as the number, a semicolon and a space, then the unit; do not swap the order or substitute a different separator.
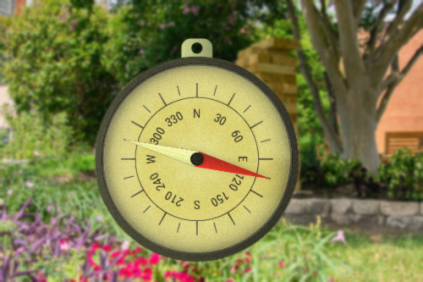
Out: 105; °
